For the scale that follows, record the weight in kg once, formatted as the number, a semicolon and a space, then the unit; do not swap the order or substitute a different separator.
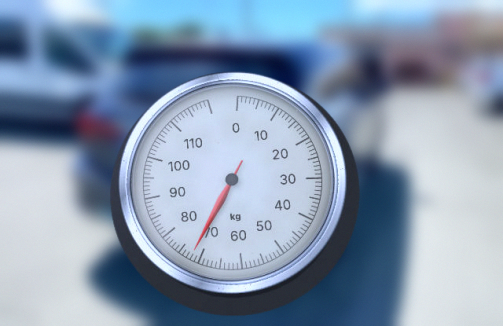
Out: 72; kg
